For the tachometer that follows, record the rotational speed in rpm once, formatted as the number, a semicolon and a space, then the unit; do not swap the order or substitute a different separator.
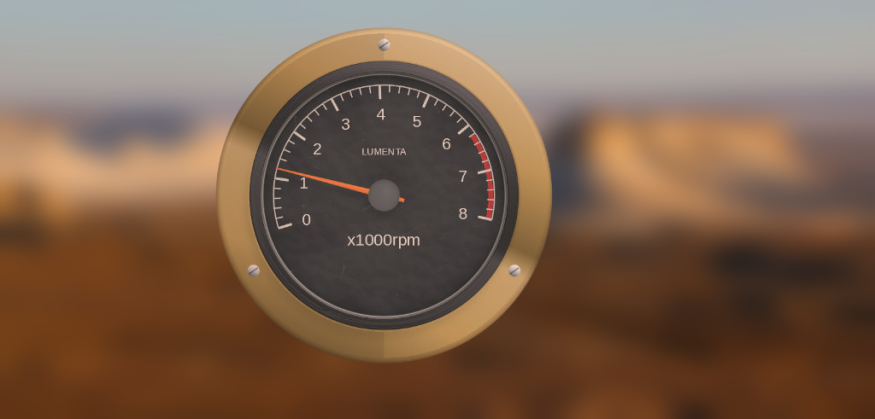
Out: 1200; rpm
